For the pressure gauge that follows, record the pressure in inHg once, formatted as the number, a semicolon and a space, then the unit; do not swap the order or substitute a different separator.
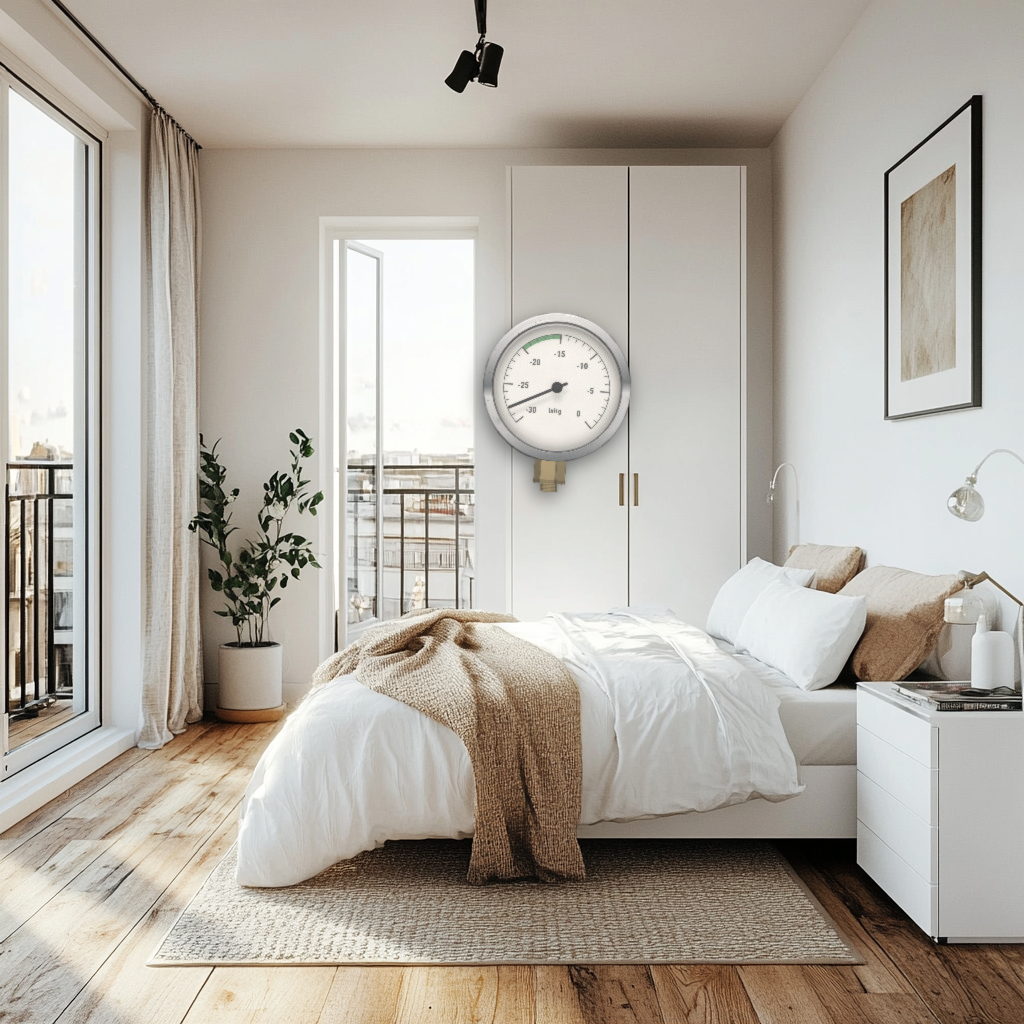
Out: -28; inHg
